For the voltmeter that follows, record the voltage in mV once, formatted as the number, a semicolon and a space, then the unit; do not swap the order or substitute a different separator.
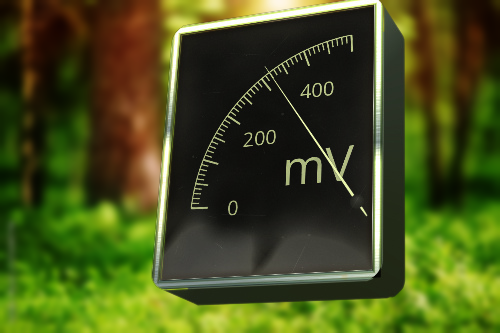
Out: 320; mV
